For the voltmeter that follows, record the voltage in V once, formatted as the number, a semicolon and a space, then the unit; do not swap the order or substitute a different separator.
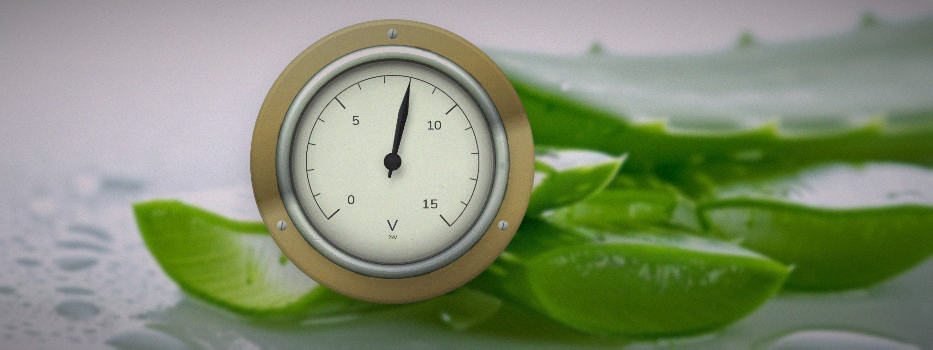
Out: 8; V
